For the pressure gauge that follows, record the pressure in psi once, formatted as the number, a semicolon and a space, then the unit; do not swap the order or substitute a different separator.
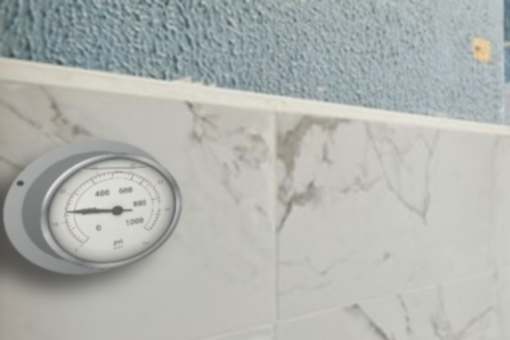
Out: 200; psi
